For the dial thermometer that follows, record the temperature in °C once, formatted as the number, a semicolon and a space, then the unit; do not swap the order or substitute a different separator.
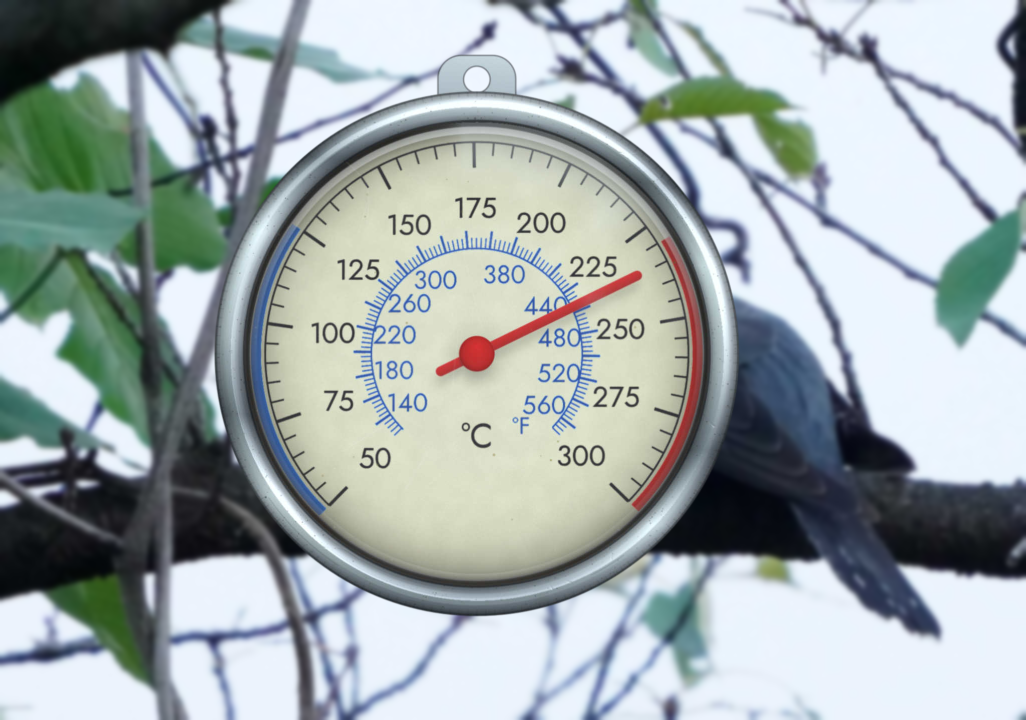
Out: 235; °C
